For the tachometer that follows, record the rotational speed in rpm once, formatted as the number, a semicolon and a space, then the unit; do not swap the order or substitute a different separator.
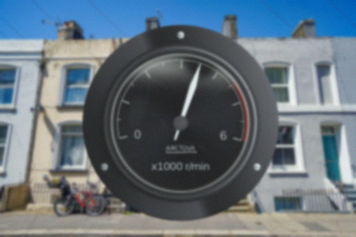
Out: 3500; rpm
